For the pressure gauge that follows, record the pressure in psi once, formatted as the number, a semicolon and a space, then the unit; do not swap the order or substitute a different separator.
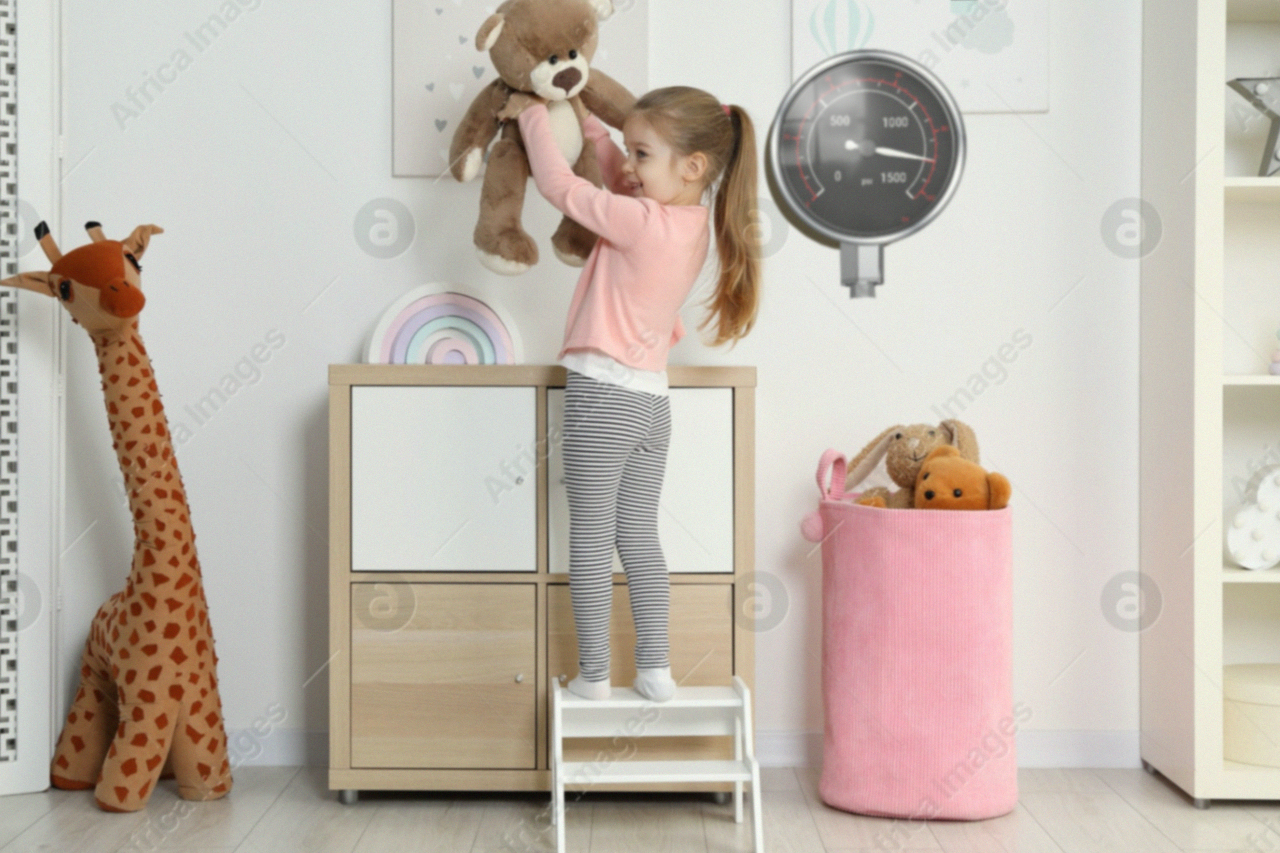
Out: 1300; psi
